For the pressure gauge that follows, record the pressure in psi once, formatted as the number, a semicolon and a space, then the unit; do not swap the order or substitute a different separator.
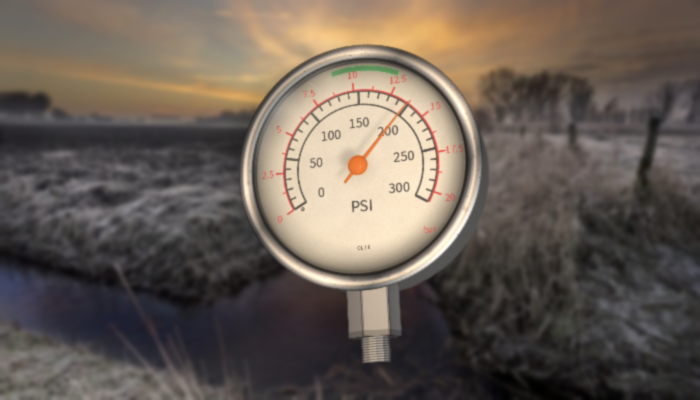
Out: 200; psi
